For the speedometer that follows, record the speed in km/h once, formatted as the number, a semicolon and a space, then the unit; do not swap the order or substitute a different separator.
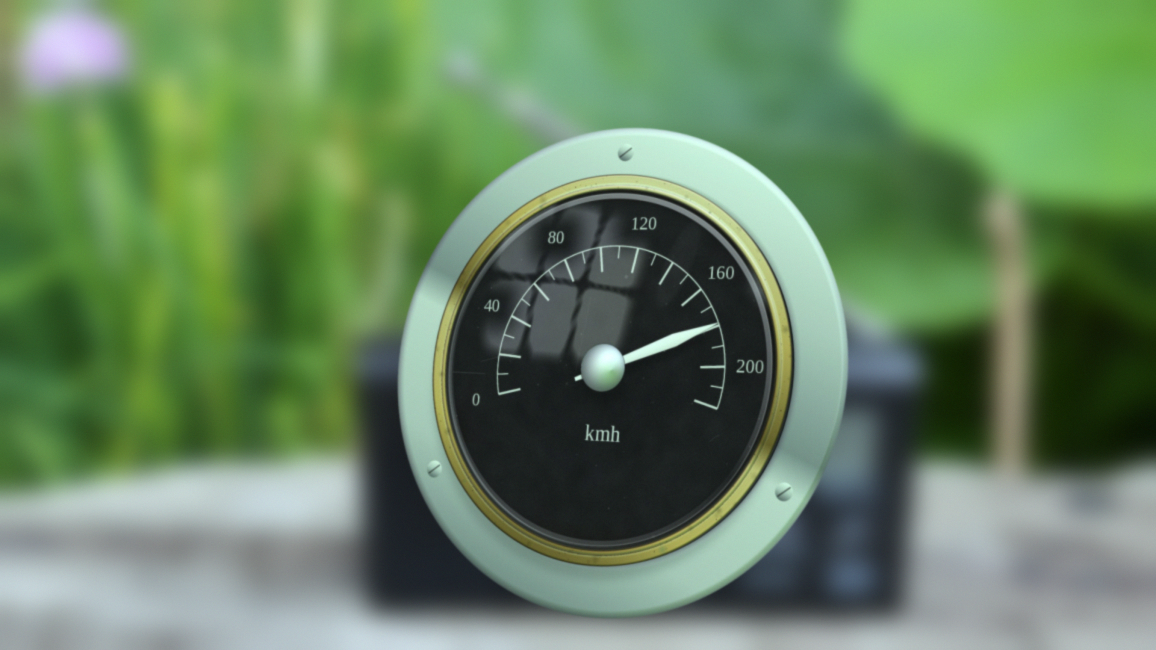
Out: 180; km/h
